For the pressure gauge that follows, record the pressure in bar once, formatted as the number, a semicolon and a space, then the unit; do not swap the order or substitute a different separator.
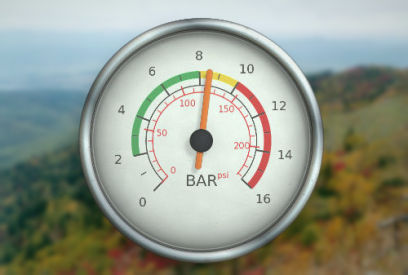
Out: 8.5; bar
